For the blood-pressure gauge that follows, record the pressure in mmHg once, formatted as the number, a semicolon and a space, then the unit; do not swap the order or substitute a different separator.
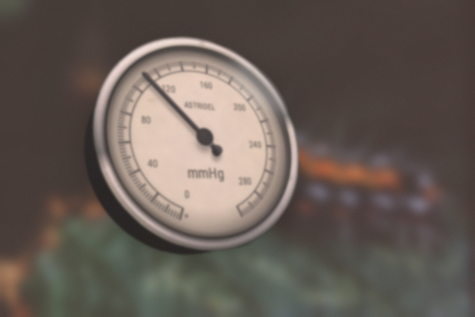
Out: 110; mmHg
